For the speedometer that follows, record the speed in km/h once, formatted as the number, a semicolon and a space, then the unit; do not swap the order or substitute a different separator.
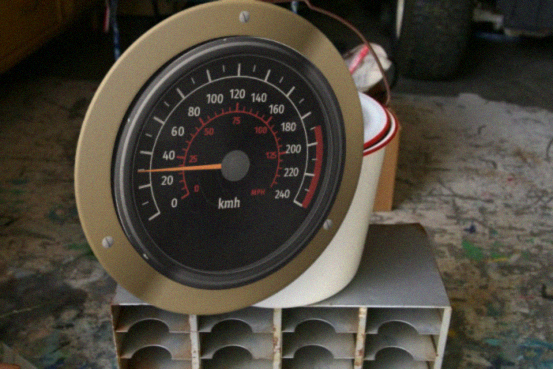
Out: 30; km/h
